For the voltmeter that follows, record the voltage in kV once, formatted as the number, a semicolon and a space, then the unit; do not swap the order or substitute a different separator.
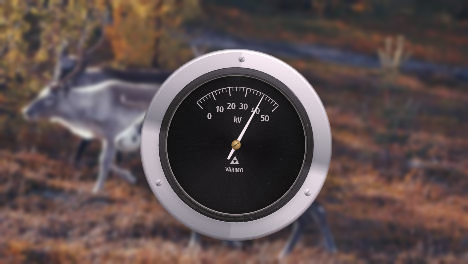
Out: 40; kV
